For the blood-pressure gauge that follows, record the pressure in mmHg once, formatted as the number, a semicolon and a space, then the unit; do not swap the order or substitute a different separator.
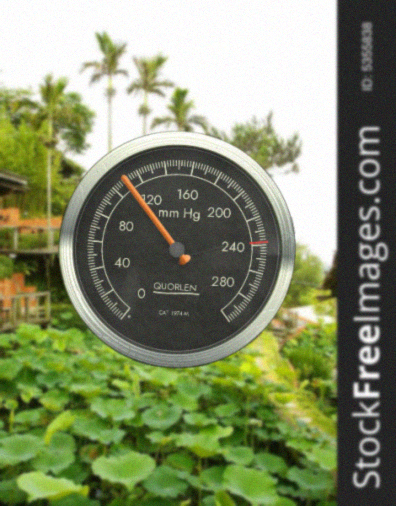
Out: 110; mmHg
